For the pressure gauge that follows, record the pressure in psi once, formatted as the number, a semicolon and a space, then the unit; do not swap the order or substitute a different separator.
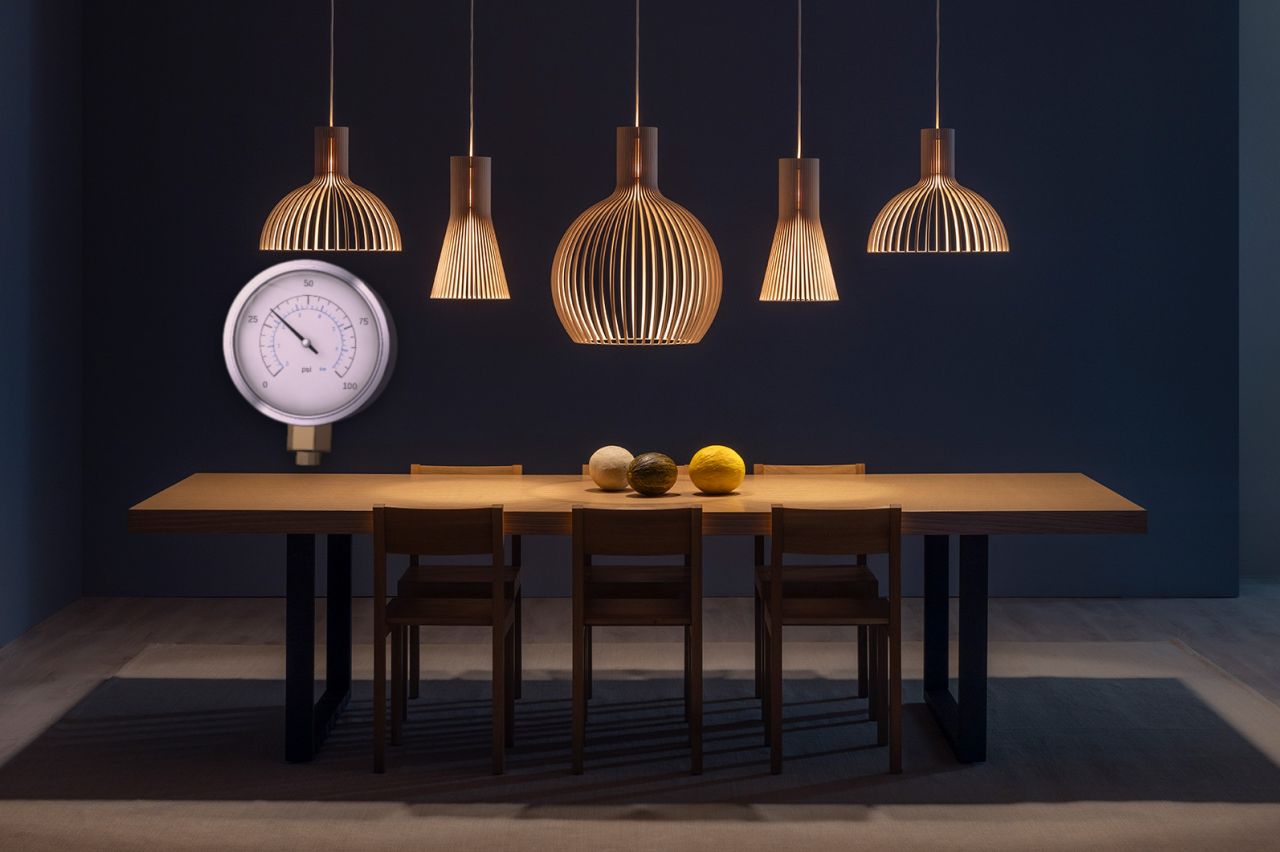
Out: 32.5; psi
